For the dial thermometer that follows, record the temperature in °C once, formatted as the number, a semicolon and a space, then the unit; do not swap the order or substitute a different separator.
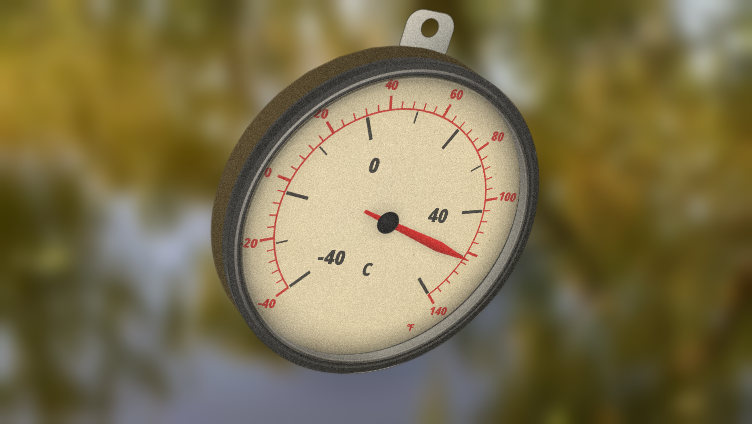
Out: 50; °C
